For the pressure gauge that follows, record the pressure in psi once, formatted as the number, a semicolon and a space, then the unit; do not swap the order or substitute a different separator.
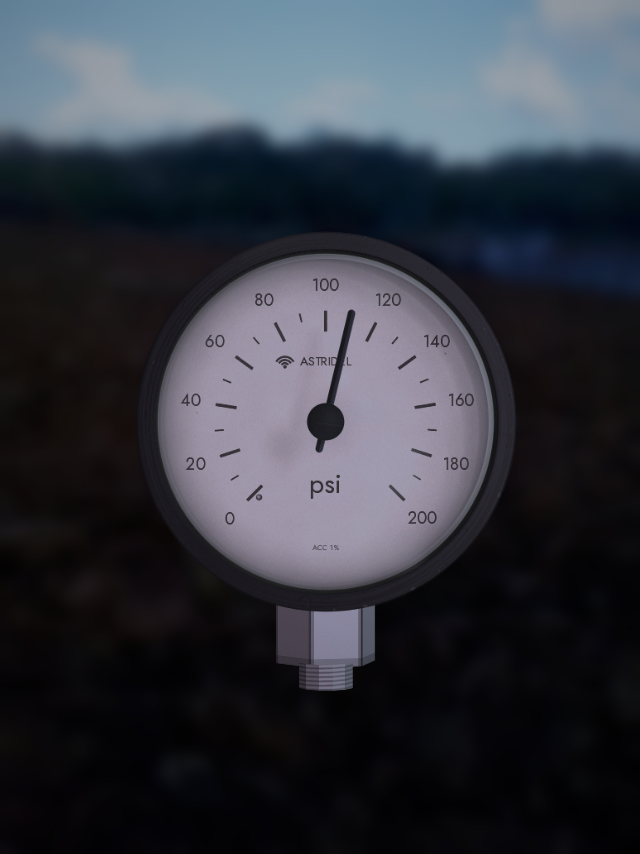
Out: 110; psi
